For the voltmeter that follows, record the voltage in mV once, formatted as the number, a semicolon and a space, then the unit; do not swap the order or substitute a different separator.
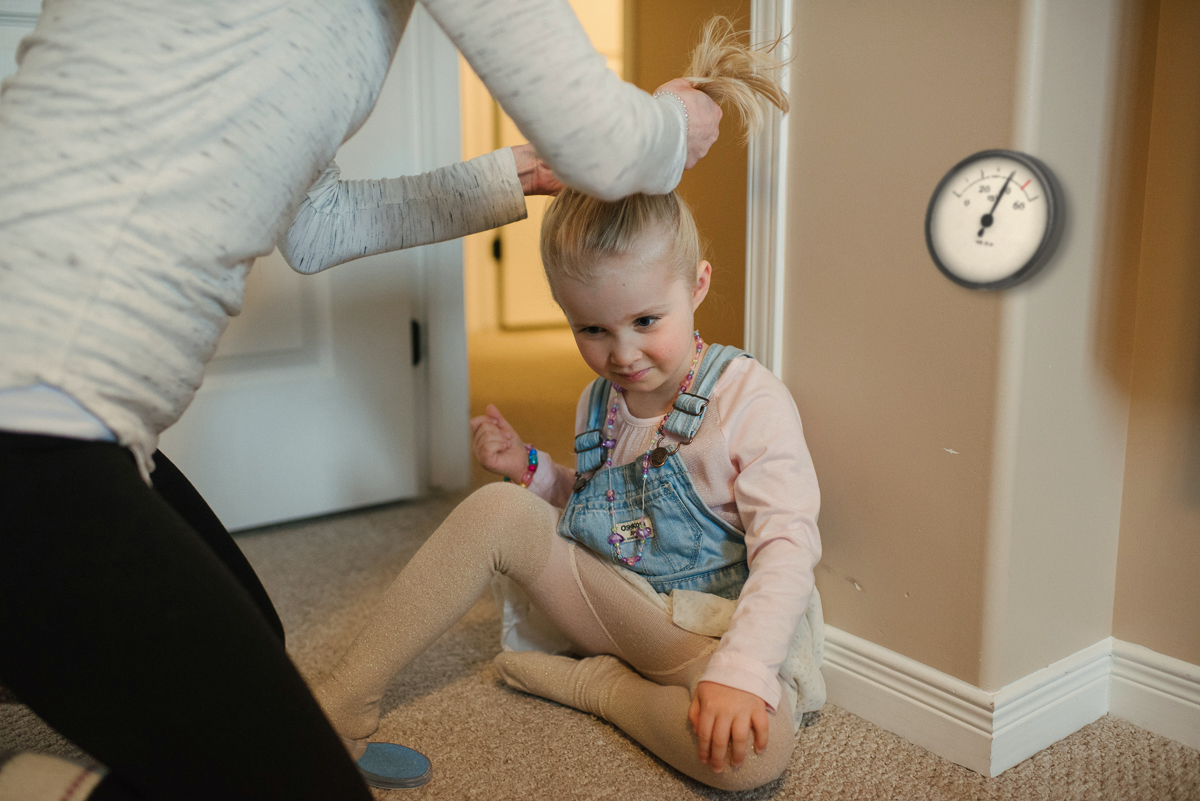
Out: 40; mV
